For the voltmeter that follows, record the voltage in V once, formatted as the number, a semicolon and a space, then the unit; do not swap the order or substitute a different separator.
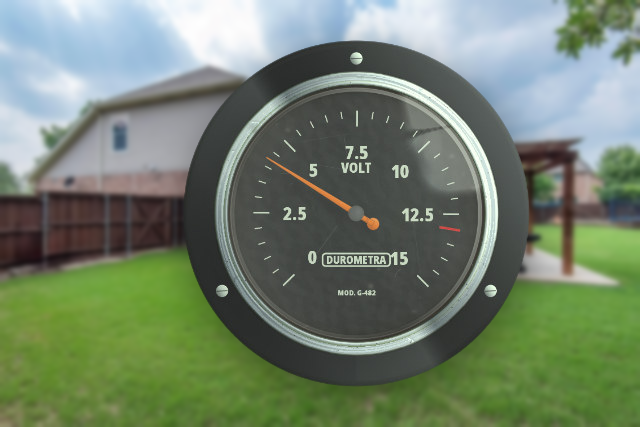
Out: 4.25; V
